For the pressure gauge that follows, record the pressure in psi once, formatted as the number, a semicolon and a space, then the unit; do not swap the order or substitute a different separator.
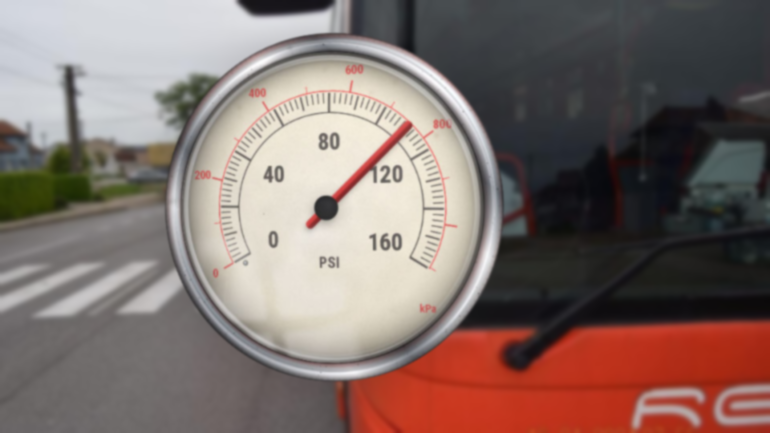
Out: 110; psi
